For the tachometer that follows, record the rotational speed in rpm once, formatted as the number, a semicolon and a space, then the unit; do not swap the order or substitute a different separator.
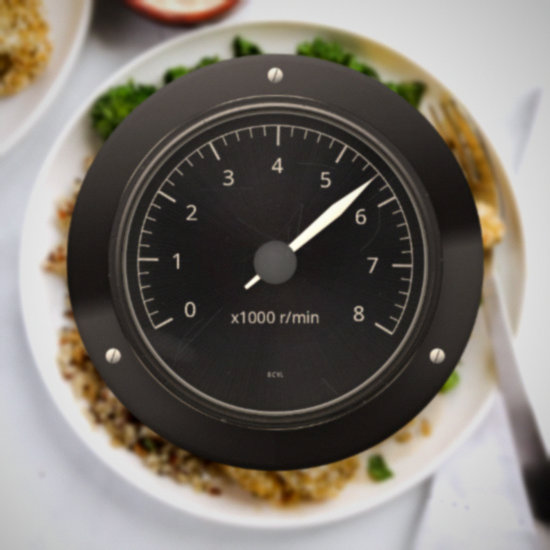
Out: 5600; rpm
